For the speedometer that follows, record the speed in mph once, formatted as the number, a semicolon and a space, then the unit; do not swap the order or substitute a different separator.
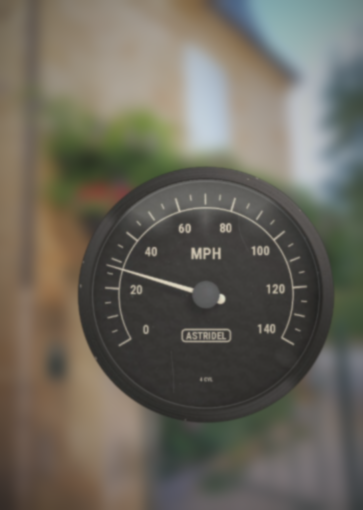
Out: 27.5; mph
